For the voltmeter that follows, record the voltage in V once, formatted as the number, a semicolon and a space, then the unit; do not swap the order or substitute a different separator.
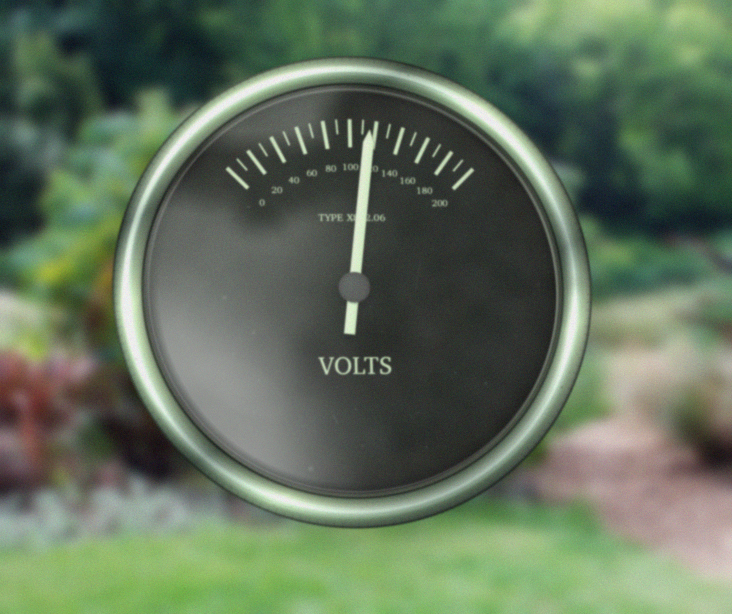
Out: 115; V
